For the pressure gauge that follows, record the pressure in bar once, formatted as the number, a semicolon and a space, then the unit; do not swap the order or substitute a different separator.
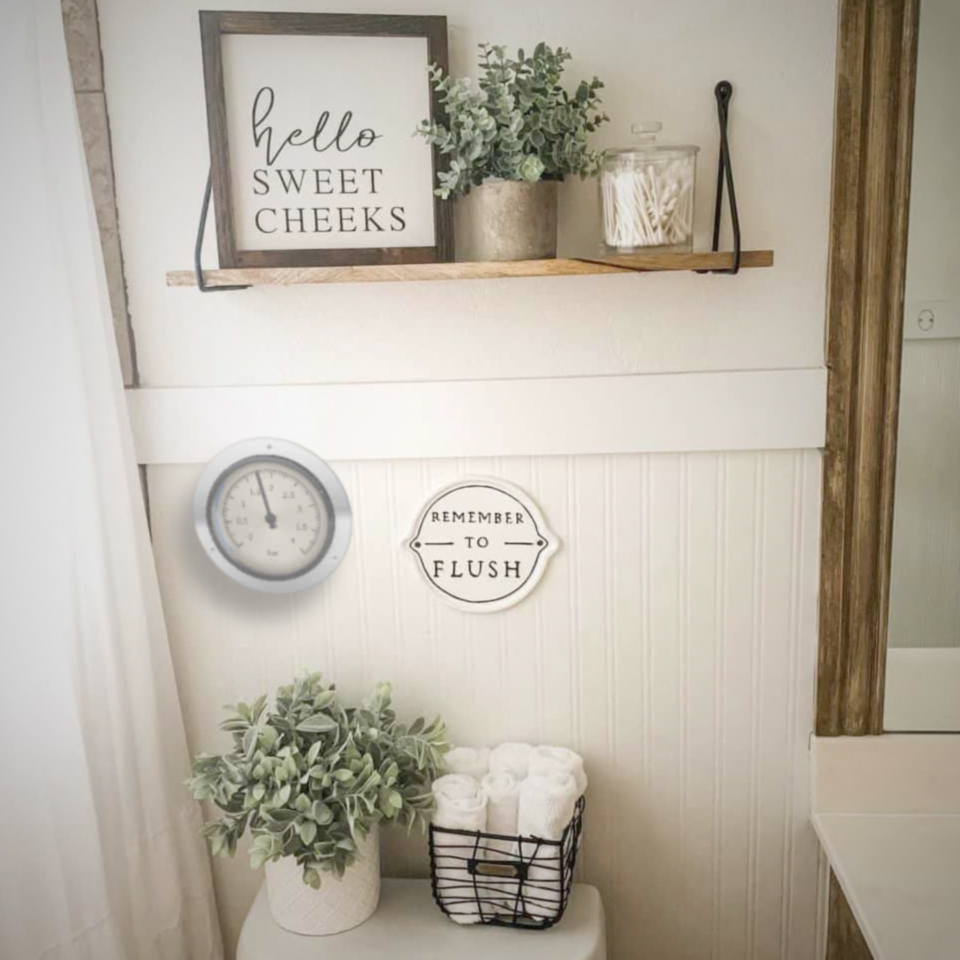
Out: 1.75; bar
